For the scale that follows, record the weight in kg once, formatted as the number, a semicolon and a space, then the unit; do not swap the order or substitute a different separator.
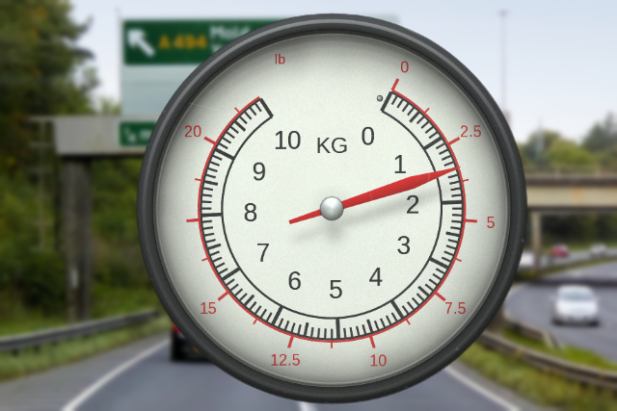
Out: 1.5; kg
